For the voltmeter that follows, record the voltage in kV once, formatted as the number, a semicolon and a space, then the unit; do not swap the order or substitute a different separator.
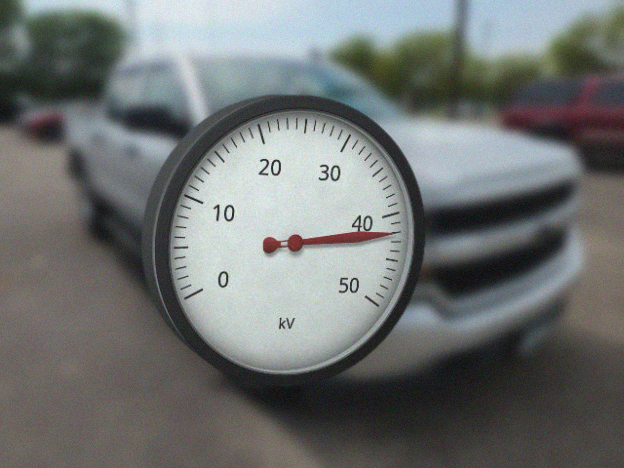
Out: 42; kV
